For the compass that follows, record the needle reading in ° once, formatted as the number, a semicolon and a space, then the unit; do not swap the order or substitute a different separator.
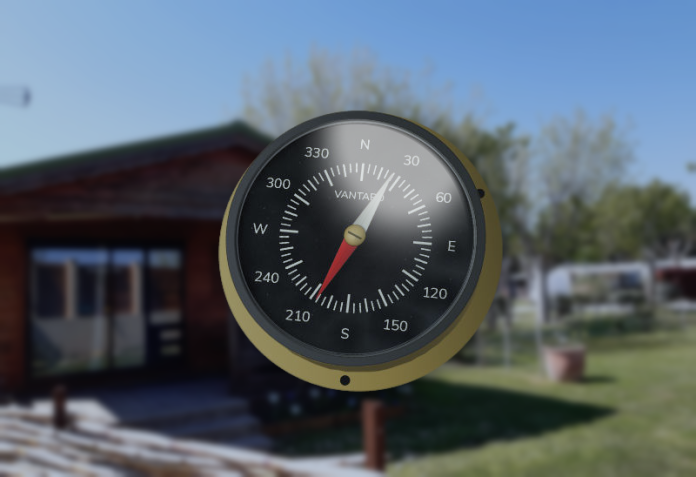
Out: 205; °
